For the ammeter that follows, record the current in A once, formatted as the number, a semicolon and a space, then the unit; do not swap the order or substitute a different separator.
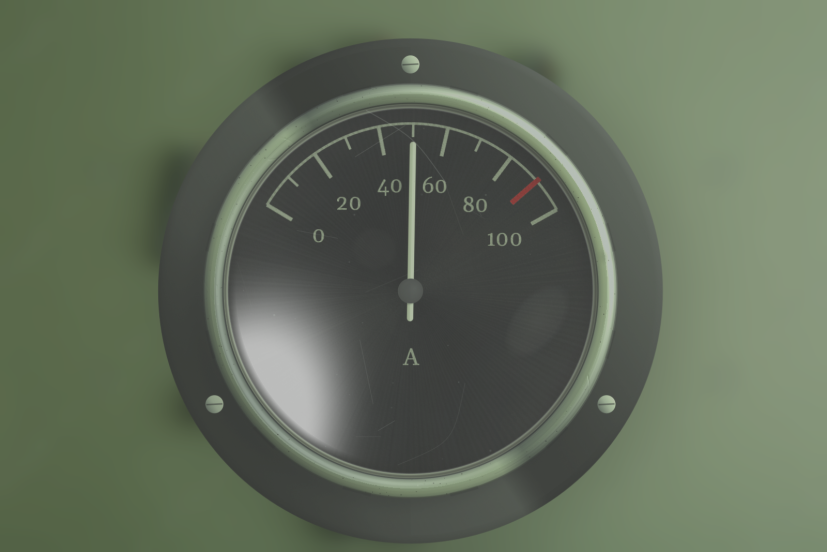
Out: 50; A
